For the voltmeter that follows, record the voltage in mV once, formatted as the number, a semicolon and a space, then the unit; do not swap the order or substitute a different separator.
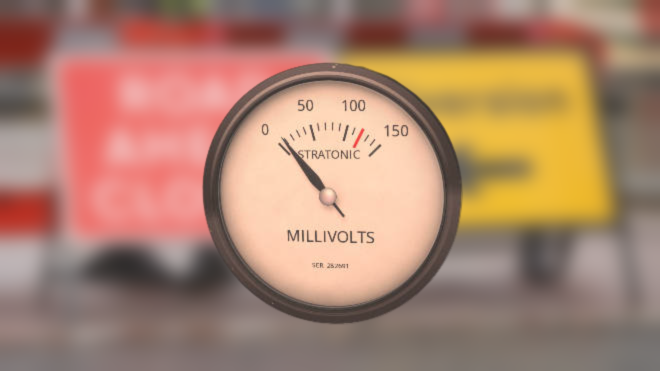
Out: 10; mV
